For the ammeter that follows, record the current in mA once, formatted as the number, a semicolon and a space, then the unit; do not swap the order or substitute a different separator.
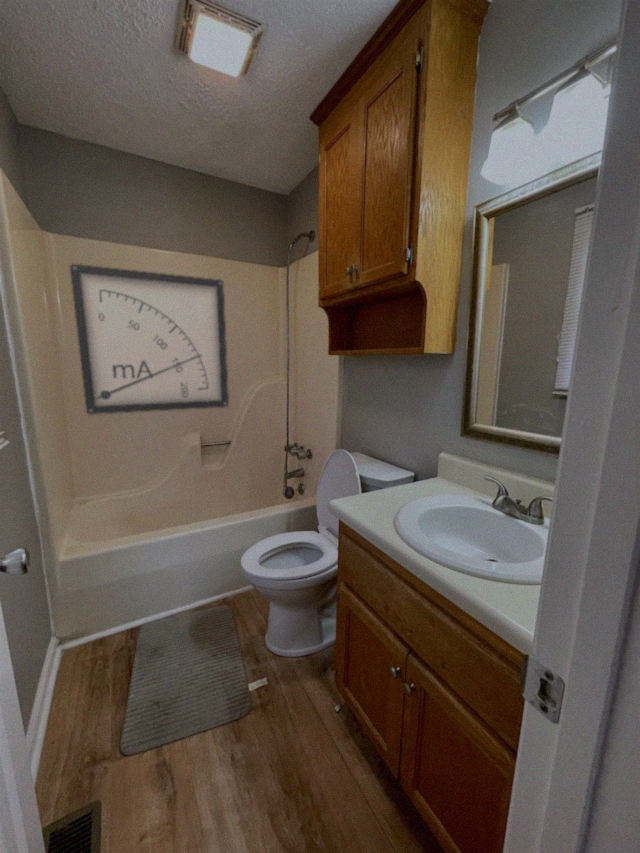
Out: 150; mA
